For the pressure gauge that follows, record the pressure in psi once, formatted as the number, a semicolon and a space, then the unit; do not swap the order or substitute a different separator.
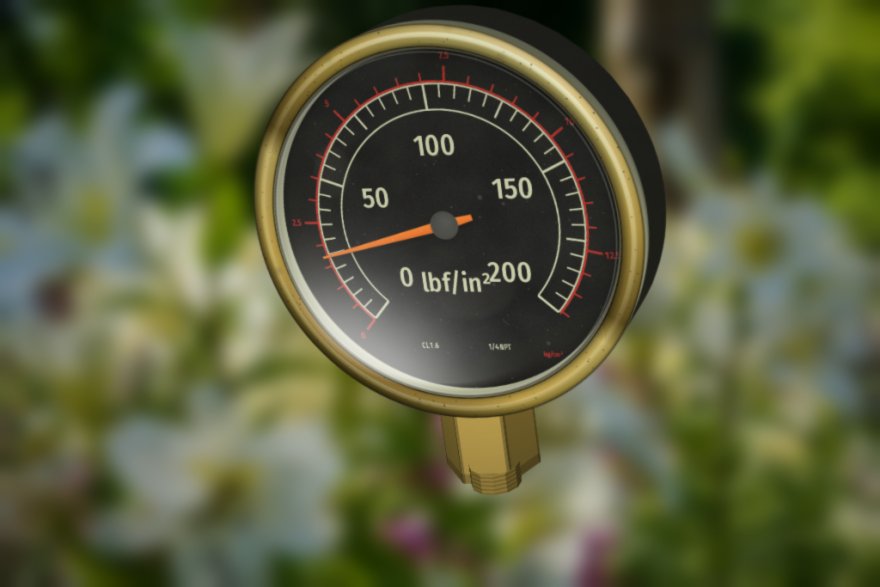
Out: 25; psi
